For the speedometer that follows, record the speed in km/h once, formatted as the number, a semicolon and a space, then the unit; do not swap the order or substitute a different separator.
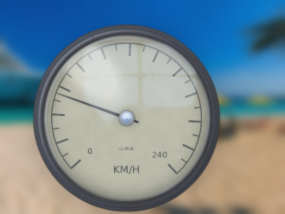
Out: 55; km/h
